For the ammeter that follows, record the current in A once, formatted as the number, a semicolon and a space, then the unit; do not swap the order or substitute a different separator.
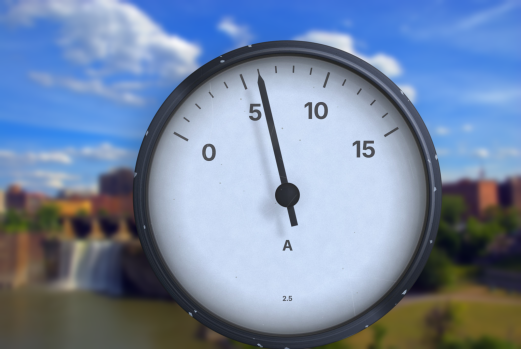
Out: 6; A
